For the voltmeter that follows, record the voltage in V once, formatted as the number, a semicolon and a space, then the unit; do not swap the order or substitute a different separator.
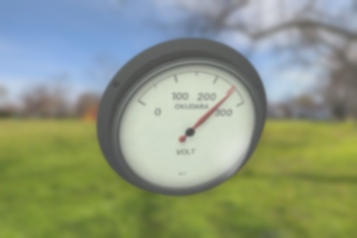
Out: 250; V
